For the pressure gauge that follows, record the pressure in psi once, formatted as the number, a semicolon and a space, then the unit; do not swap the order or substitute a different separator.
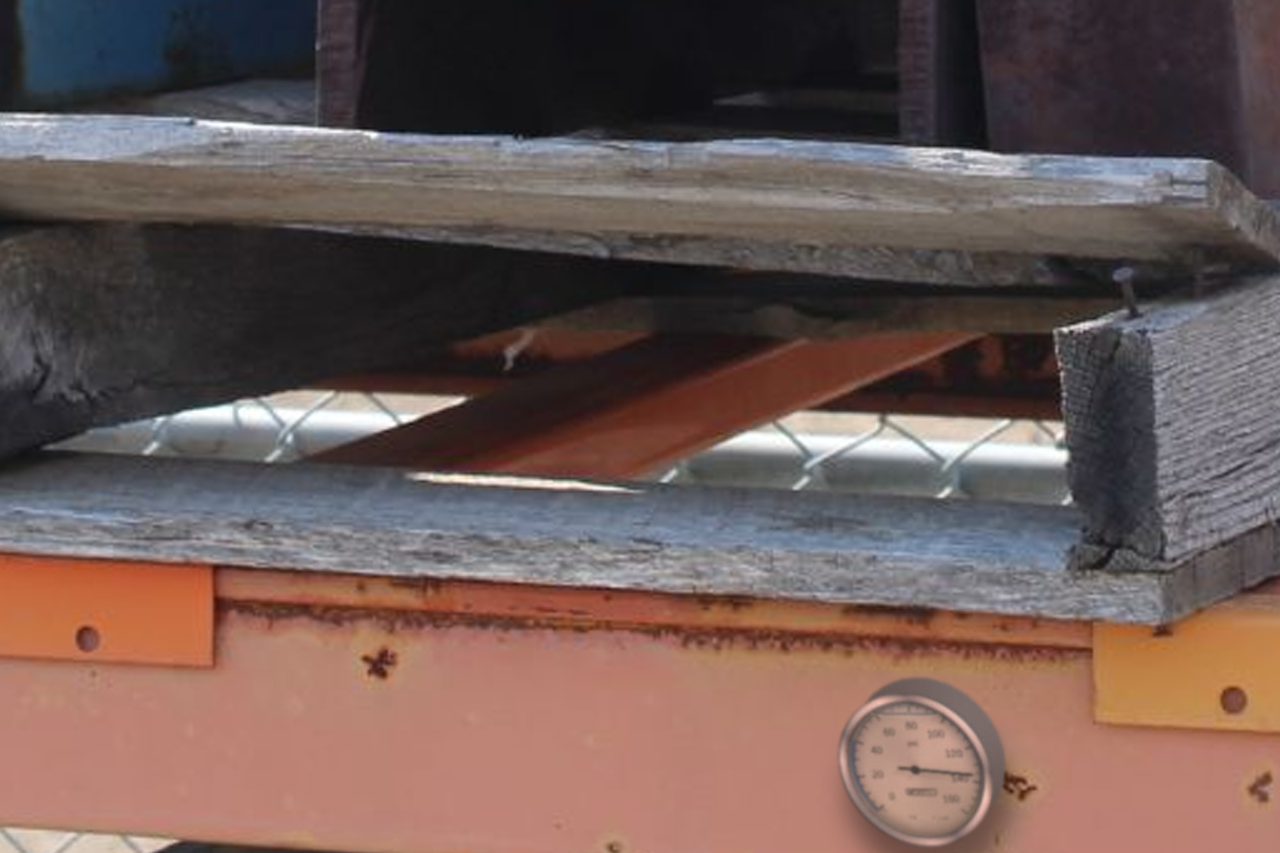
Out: 135; psi
